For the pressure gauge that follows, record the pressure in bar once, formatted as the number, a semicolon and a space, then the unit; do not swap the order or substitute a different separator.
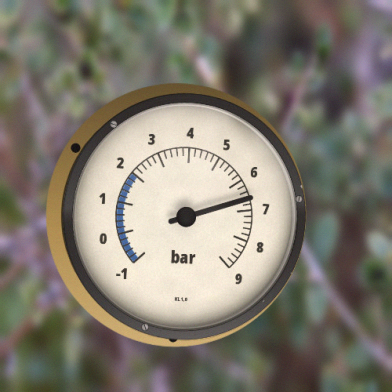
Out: 6.6; bar
